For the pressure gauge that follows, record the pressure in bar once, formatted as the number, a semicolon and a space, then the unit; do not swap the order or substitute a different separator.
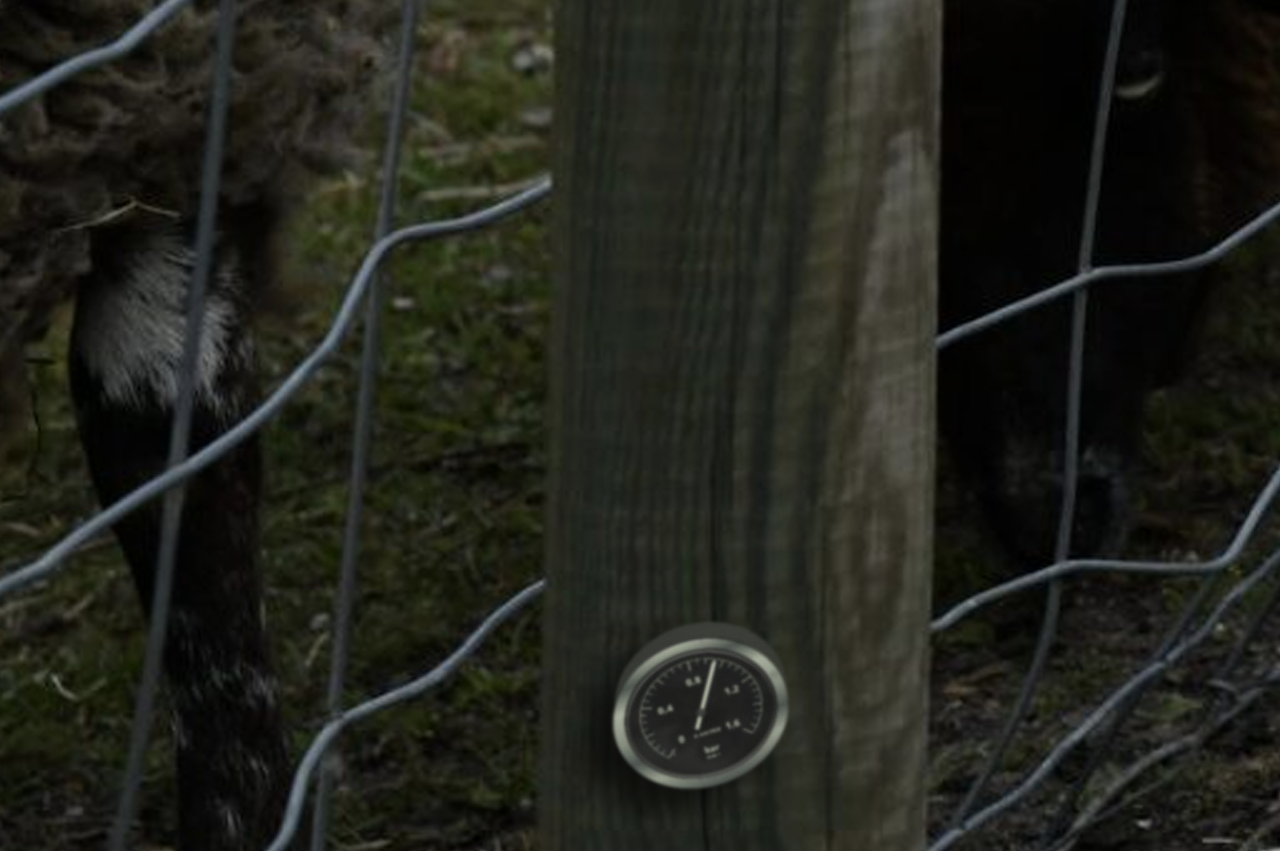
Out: 0.95; bar
